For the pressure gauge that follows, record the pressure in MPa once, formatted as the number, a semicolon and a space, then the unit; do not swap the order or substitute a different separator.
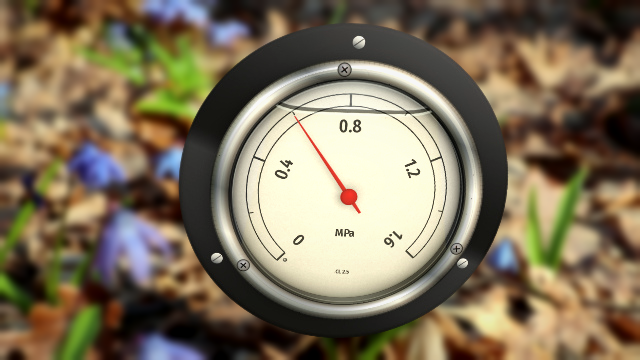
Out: 0.6; MPa
